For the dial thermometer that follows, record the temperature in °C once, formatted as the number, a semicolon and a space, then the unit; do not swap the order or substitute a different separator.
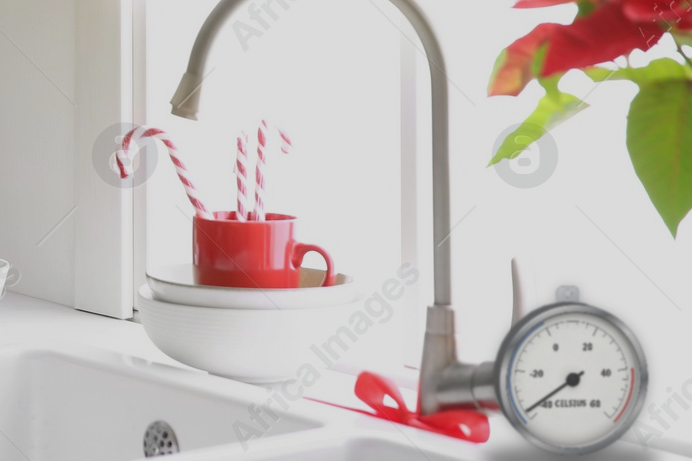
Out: -36; °C
